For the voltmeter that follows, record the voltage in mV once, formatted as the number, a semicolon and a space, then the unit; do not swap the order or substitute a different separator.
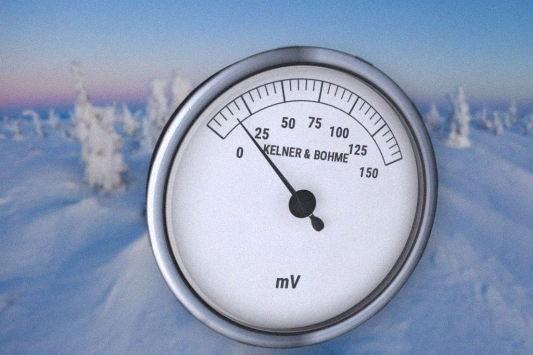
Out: 15; mV
